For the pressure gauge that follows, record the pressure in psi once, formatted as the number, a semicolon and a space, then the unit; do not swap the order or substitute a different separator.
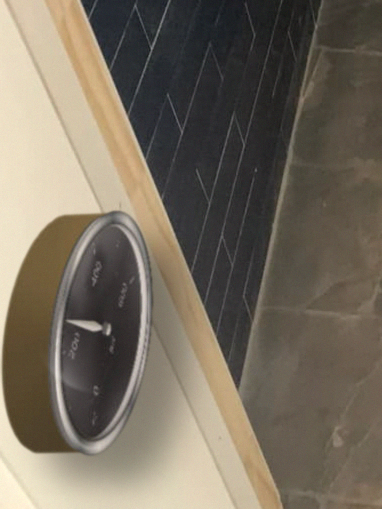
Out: 250; psi
